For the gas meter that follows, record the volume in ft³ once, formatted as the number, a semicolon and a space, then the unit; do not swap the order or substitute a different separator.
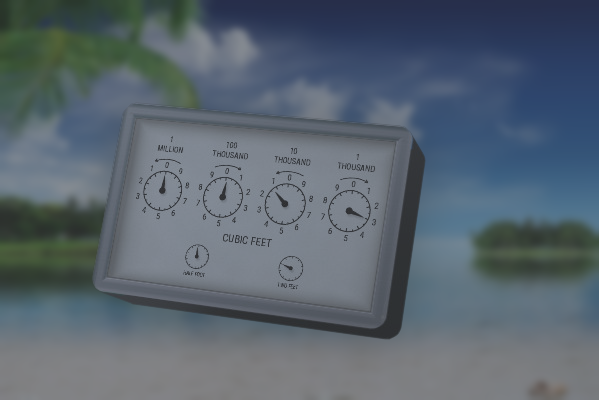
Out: 1300; ft³
